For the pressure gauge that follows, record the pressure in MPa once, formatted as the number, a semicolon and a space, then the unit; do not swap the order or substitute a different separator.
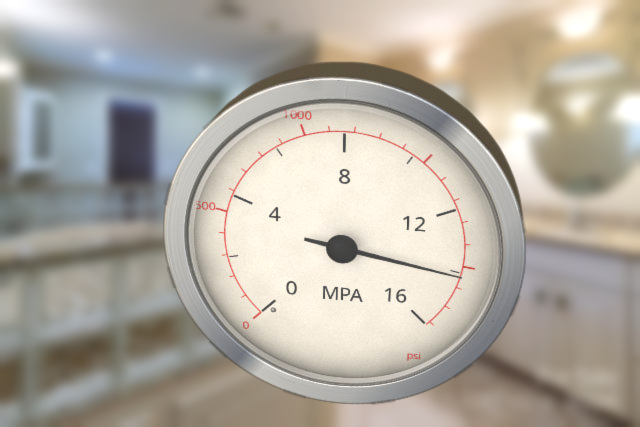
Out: 14; MPa
